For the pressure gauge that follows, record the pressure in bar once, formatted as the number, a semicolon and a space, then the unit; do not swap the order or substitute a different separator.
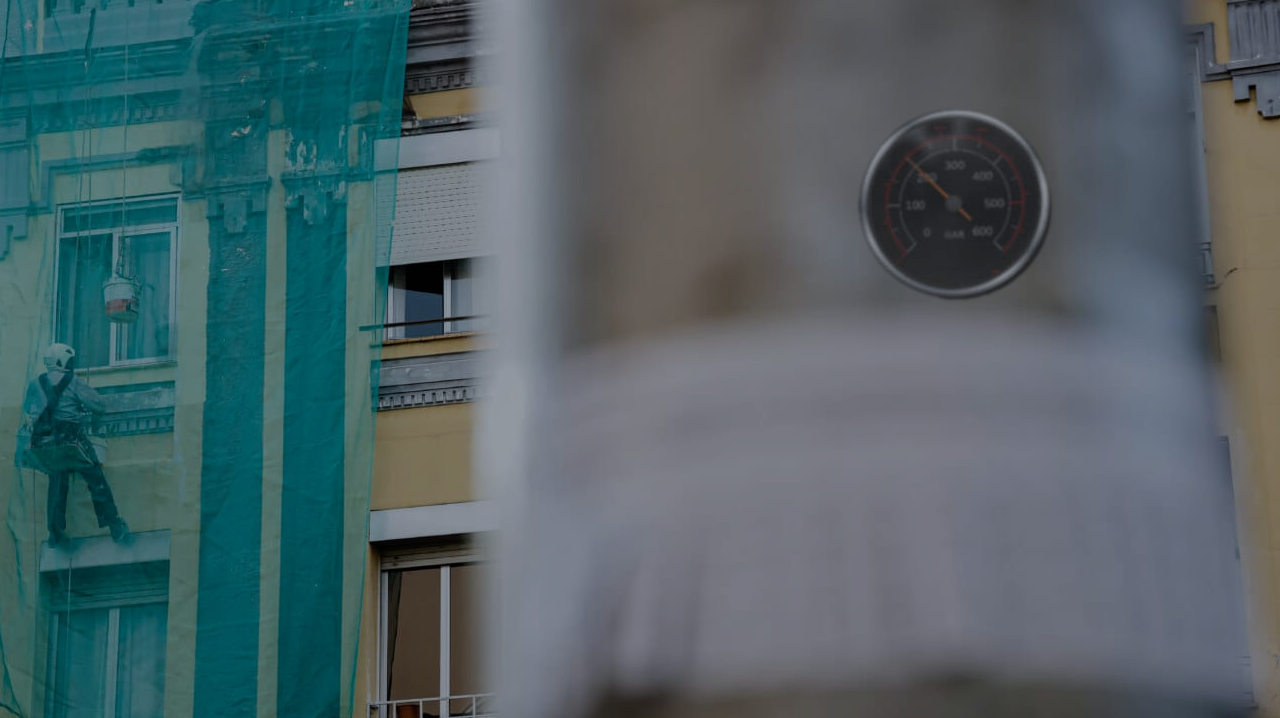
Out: 200; bar
